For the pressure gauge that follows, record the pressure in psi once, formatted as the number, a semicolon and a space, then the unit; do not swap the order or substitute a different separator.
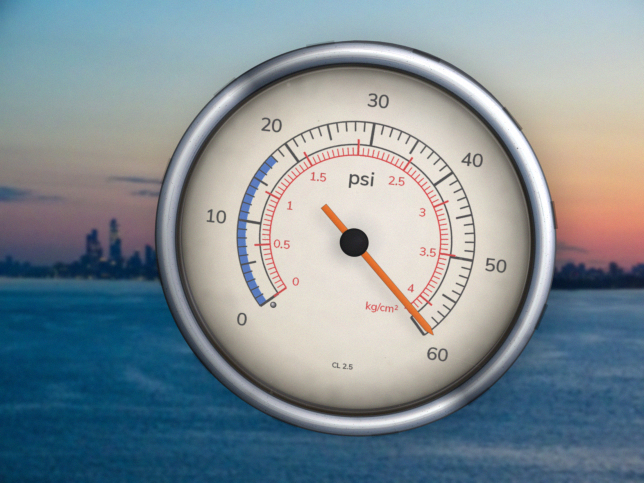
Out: 59; psi
